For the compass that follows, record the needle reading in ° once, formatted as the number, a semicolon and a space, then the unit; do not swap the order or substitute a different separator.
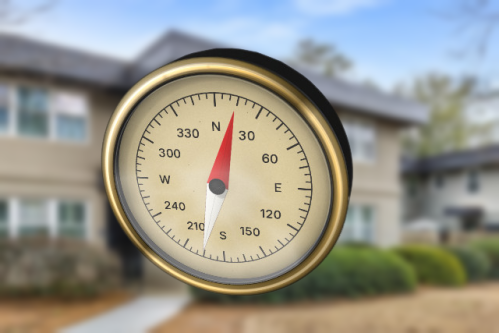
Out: 15; °
